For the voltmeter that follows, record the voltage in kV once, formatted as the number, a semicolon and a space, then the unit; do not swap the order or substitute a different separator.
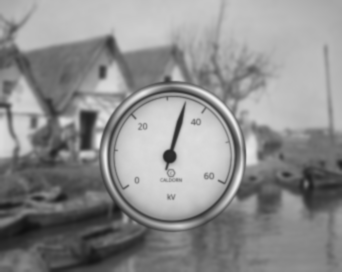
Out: 35; kV
